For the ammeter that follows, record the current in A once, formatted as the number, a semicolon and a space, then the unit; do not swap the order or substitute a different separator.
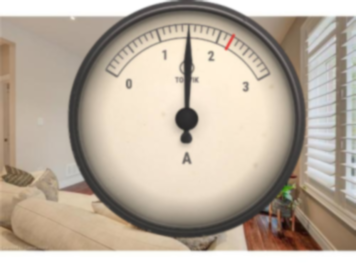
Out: 1.5; A
